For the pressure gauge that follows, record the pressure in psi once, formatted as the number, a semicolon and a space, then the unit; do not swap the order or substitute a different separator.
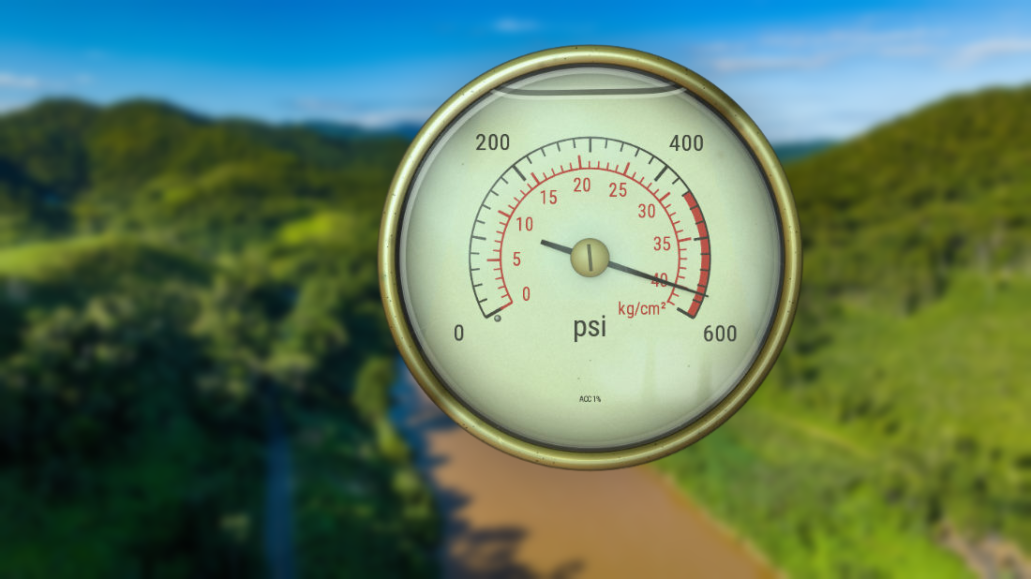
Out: 570; psi
